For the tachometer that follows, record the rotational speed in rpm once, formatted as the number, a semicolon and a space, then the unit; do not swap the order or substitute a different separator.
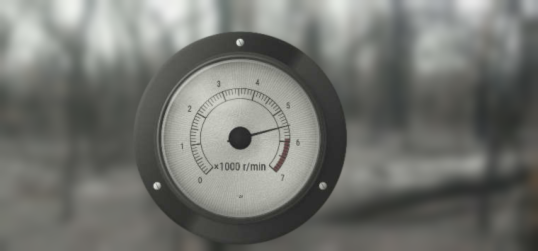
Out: 5500; rpm
